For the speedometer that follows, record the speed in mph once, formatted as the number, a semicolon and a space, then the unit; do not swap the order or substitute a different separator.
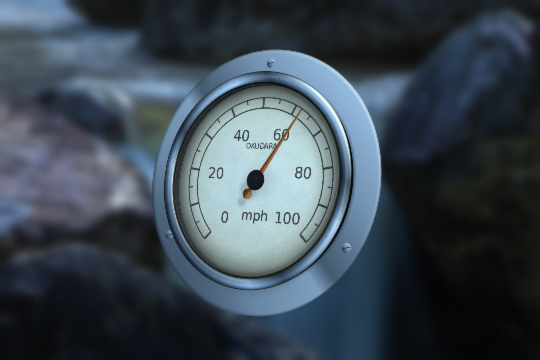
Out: 62.5; mph
